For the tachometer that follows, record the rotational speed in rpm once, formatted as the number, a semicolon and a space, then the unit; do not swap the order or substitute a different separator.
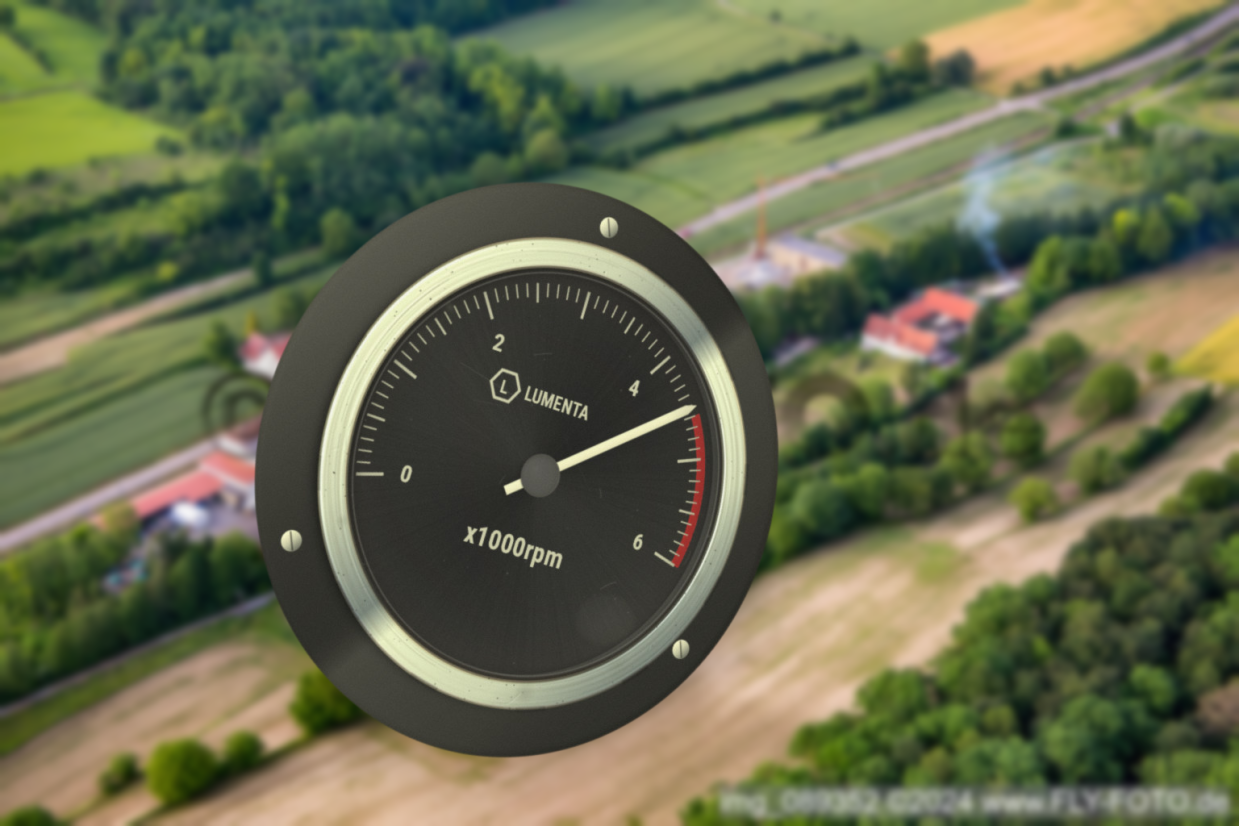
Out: 4500; rpm
